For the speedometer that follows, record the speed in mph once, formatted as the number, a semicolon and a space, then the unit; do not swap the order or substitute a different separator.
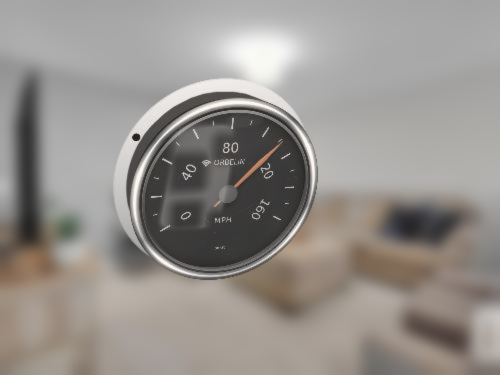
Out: 110; mph
